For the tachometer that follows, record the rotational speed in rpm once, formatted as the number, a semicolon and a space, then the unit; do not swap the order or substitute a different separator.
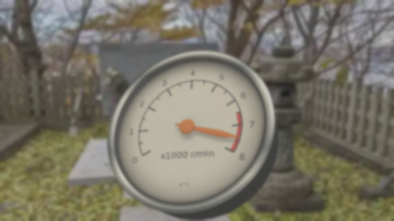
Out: 7500; rpm
